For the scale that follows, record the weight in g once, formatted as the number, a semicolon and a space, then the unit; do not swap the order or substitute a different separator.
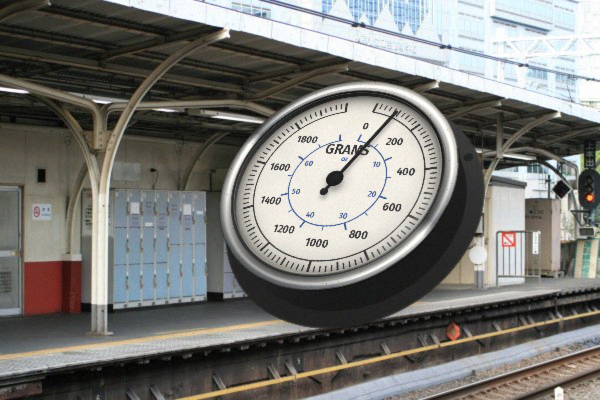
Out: 100; g
